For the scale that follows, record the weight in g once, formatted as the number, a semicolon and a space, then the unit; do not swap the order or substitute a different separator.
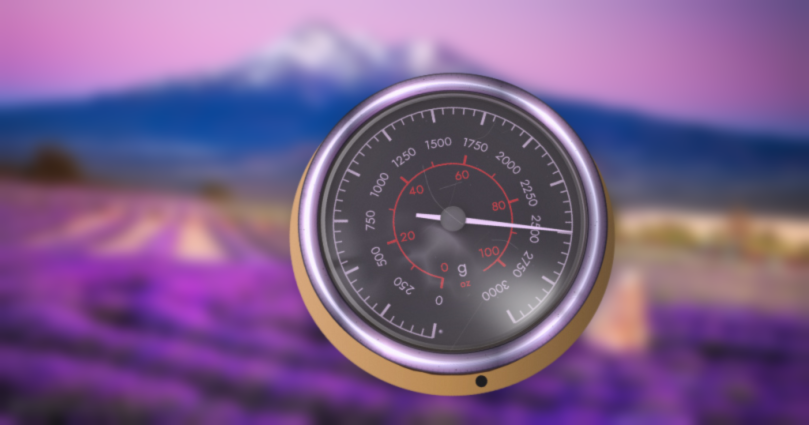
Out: 2500; g
